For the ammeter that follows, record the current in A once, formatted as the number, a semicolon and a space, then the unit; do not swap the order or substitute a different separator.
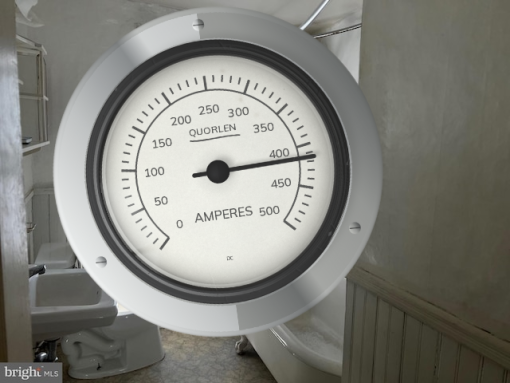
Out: 415; A
